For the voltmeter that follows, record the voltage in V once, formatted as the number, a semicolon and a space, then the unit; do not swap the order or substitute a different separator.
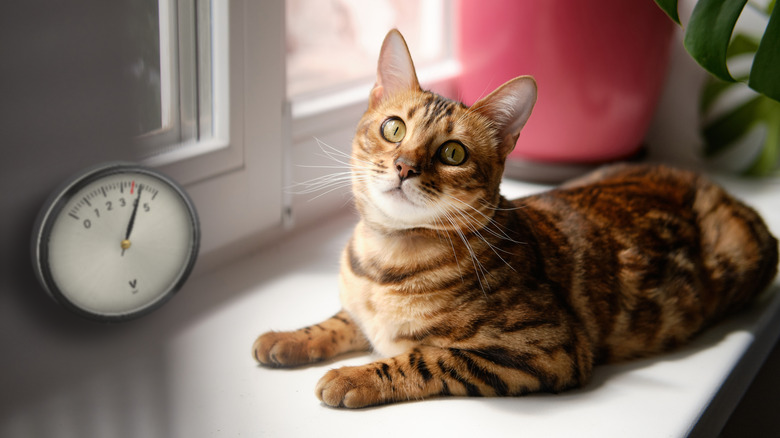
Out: 4; V
